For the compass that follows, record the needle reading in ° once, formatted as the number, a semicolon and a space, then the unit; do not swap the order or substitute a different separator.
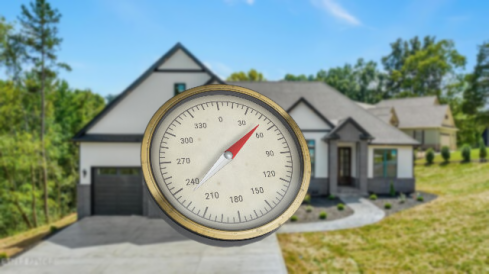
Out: 50; °
